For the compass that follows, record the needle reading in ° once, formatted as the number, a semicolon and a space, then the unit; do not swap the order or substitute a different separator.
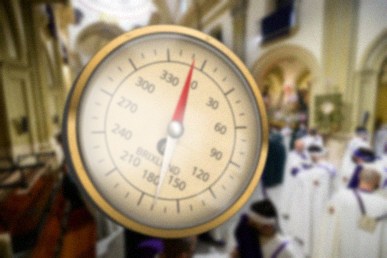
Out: 350; °
